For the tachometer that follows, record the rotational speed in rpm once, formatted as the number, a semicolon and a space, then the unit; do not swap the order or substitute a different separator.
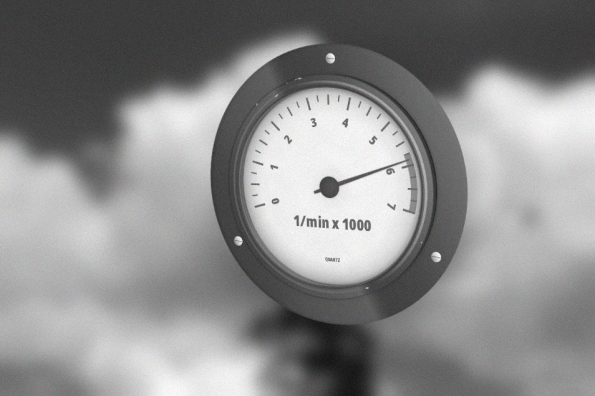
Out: 5875; rpm
